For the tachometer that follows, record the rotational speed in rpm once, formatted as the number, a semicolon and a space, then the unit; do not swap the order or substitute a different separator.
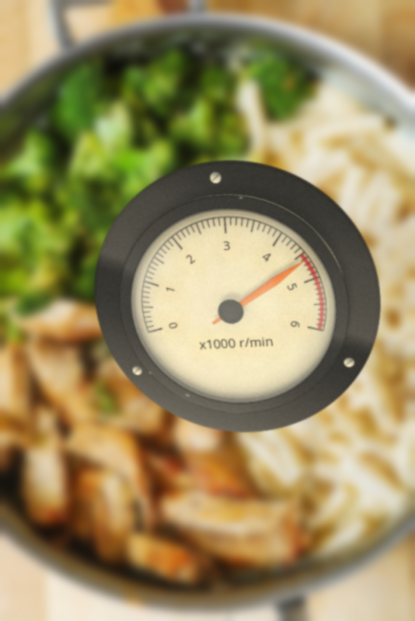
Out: 4600; rpm
